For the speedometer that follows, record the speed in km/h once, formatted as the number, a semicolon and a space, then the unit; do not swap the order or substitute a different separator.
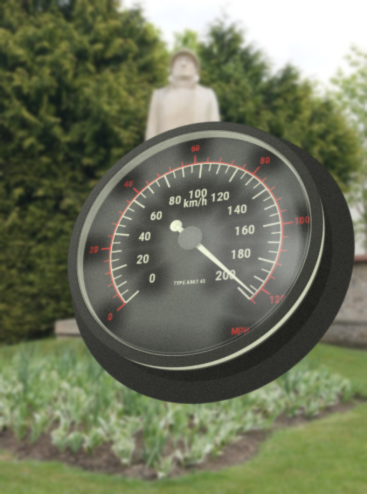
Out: 197.5; km/h
